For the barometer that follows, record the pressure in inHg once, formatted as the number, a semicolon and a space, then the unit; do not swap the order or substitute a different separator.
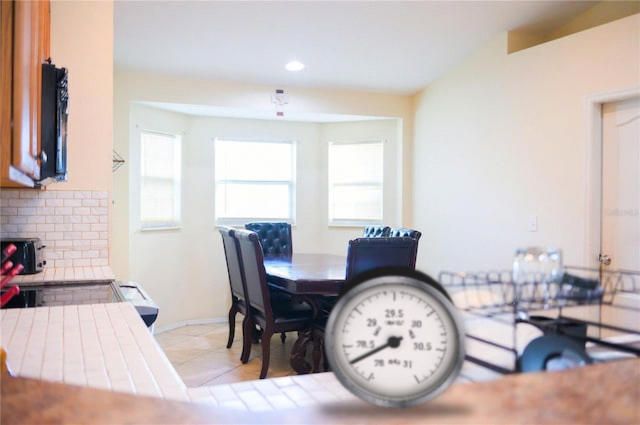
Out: 28.3; inHg
